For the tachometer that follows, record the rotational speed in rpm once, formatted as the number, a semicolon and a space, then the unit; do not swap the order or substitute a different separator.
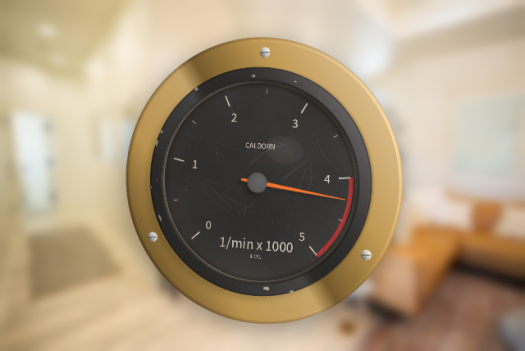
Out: 4250; rpm
